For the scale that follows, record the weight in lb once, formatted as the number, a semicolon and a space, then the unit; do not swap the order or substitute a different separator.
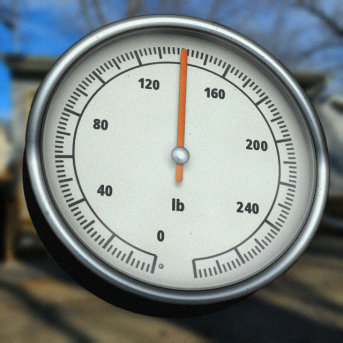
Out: 140; lb
